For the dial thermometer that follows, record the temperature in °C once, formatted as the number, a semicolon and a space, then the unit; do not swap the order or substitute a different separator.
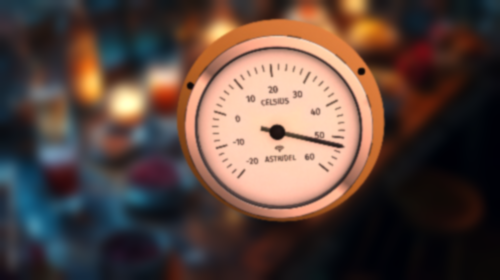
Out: 52; °C
